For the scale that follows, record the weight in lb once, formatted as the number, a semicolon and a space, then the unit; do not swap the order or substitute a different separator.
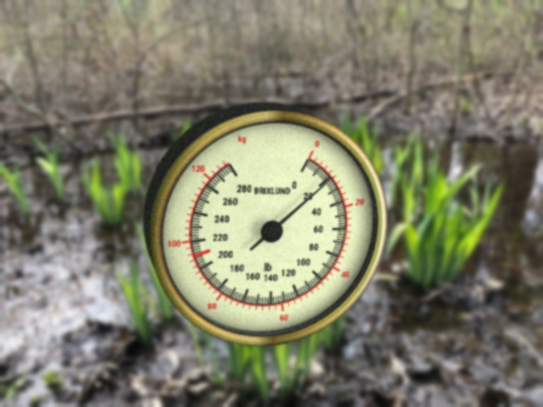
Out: 20; lb
